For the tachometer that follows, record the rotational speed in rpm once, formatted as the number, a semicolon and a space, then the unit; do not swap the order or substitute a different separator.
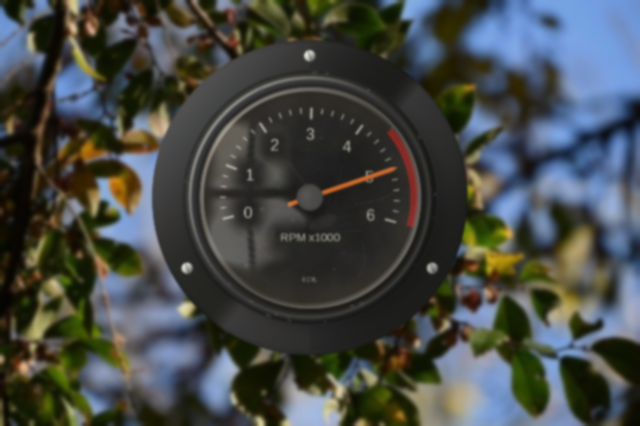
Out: 5000; rpm
